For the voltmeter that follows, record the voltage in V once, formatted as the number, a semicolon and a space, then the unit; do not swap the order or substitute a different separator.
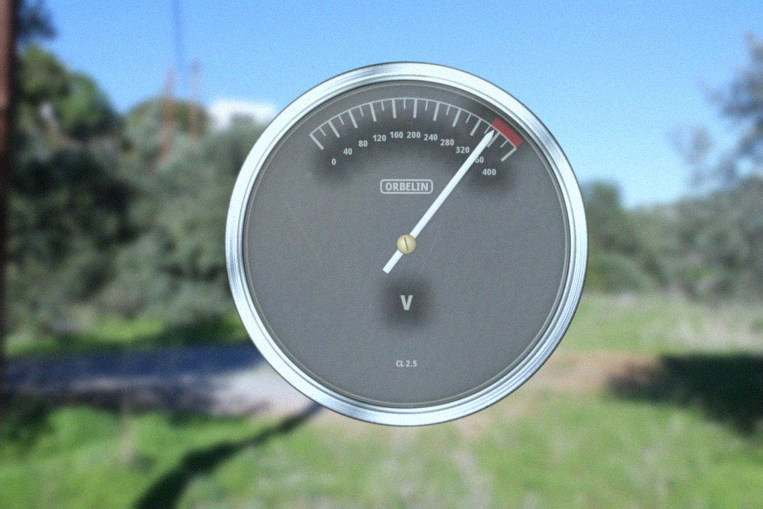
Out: 350; V
